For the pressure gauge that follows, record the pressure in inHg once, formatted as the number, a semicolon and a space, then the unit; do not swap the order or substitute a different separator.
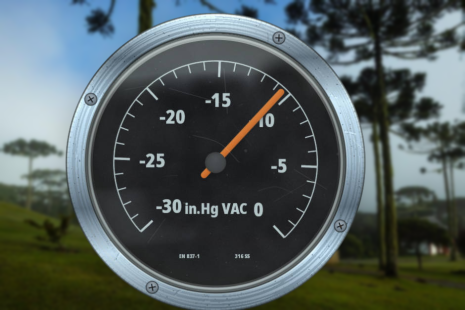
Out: -10.5; inHg
